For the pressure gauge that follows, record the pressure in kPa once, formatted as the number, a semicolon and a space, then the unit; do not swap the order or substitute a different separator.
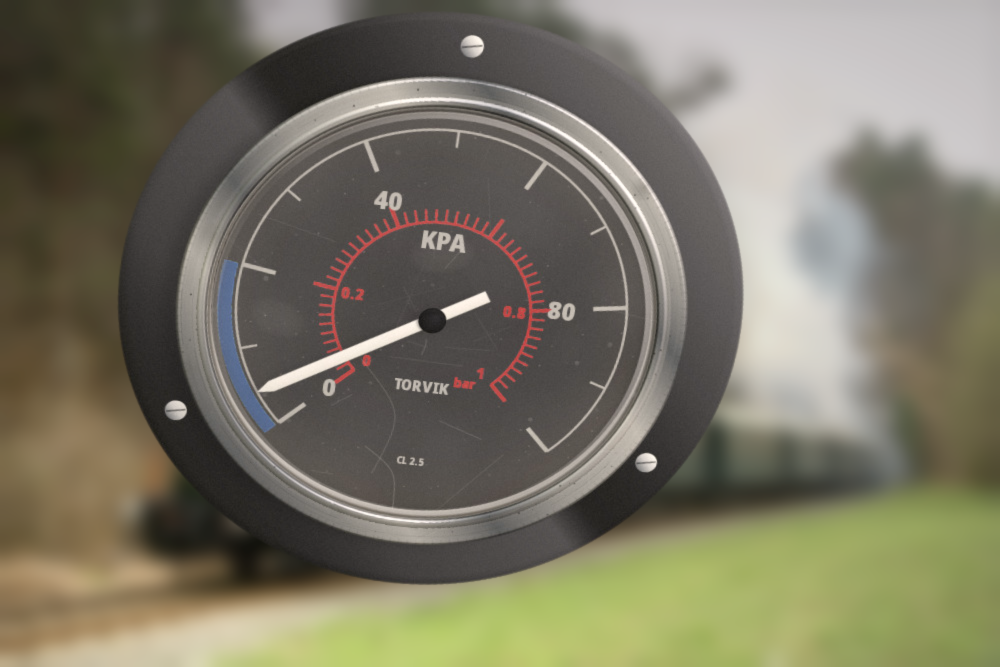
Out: 5; kPa
